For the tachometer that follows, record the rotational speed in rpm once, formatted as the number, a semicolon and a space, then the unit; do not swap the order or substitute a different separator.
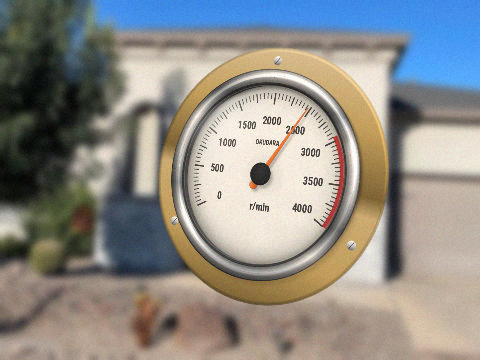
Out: 2500; rpm
